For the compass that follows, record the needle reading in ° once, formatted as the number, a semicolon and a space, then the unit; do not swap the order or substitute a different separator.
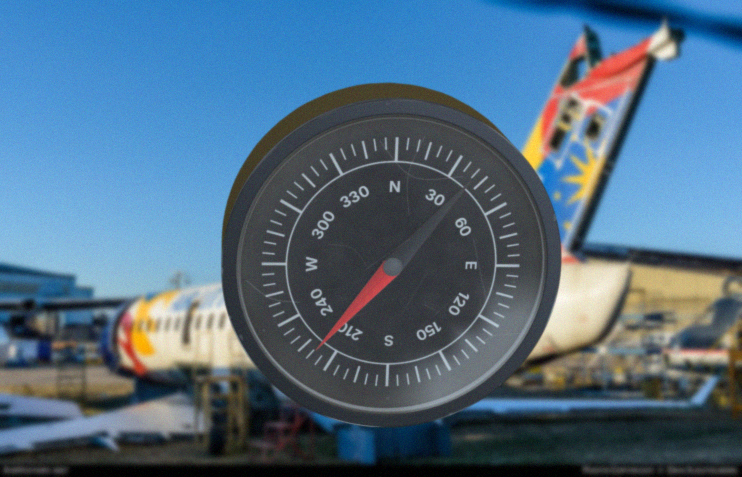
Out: 220; °
